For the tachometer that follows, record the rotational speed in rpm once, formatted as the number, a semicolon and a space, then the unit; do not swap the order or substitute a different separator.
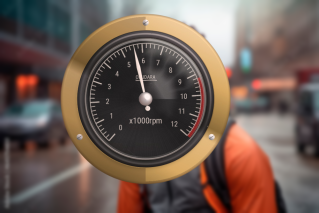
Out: 5600; rpm
